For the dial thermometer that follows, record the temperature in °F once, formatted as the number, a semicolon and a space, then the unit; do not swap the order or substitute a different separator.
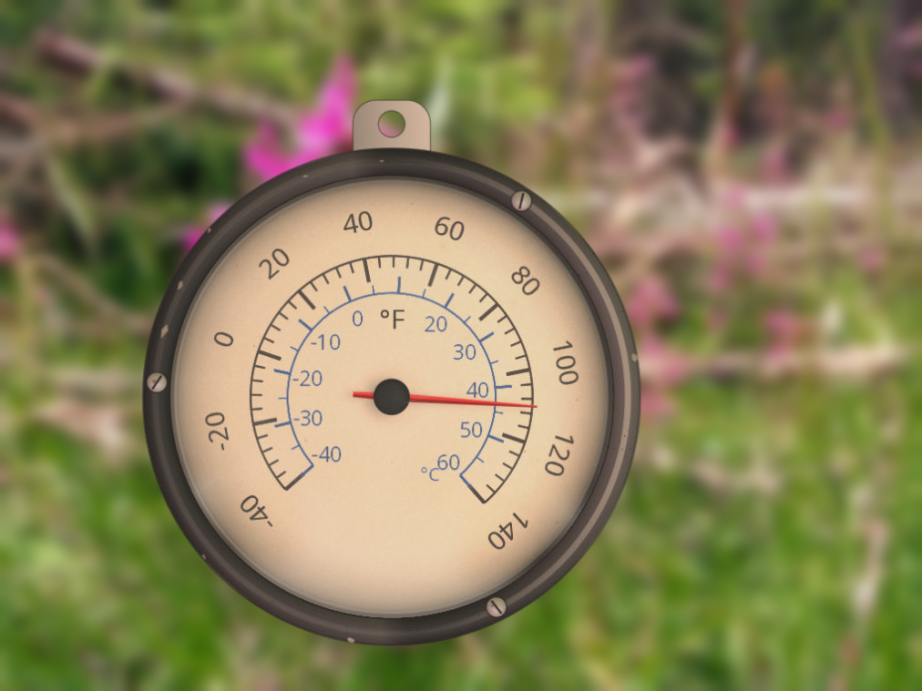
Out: 110; °F
